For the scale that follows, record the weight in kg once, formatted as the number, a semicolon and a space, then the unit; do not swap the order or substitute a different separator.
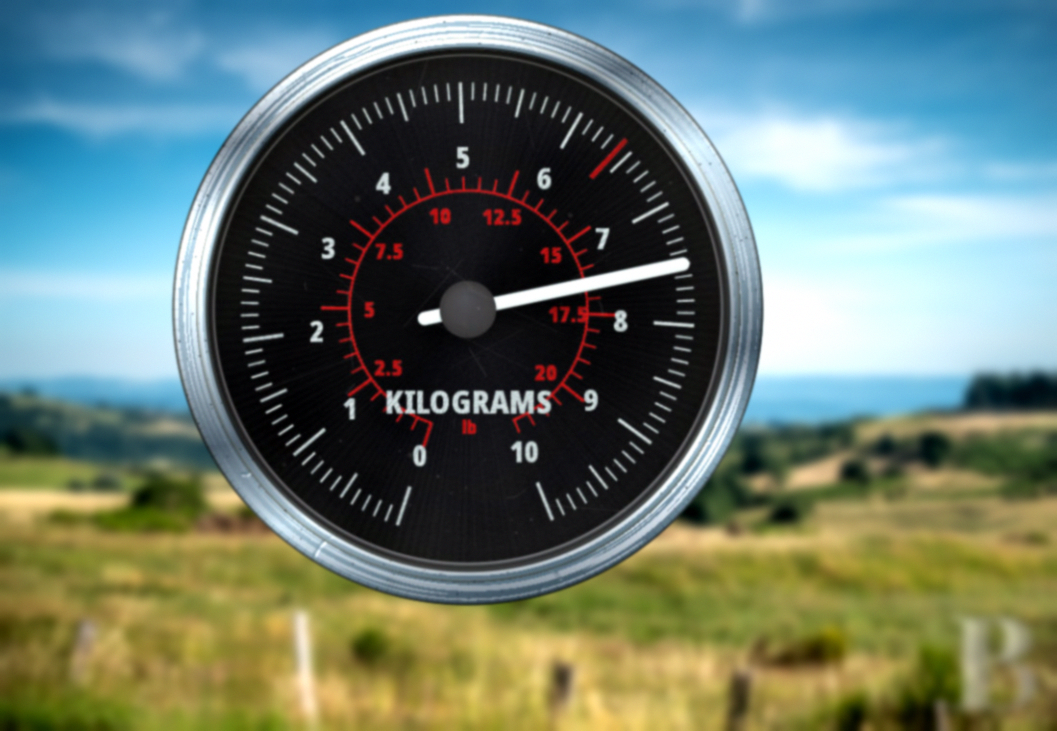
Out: 7.5; kg
